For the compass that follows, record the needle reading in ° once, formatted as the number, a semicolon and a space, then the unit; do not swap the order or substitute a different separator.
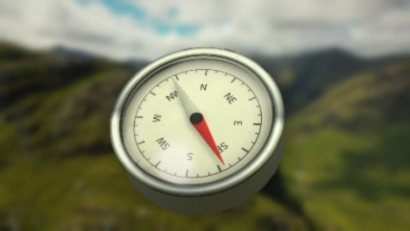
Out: 145; °
